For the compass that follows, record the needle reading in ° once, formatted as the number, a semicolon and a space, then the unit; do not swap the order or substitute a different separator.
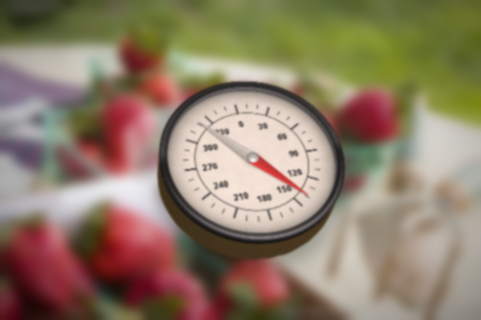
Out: 140; °
